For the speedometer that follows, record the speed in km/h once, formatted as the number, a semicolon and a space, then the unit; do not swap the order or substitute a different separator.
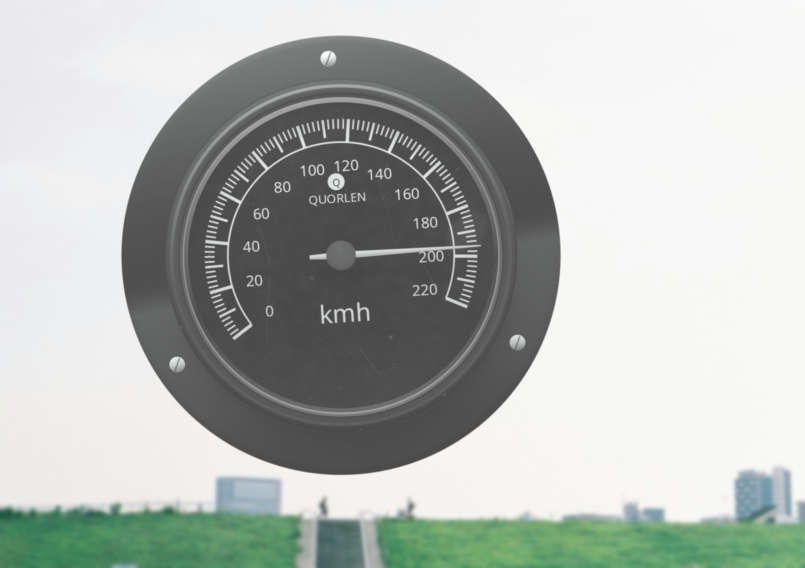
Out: 196; km/h
